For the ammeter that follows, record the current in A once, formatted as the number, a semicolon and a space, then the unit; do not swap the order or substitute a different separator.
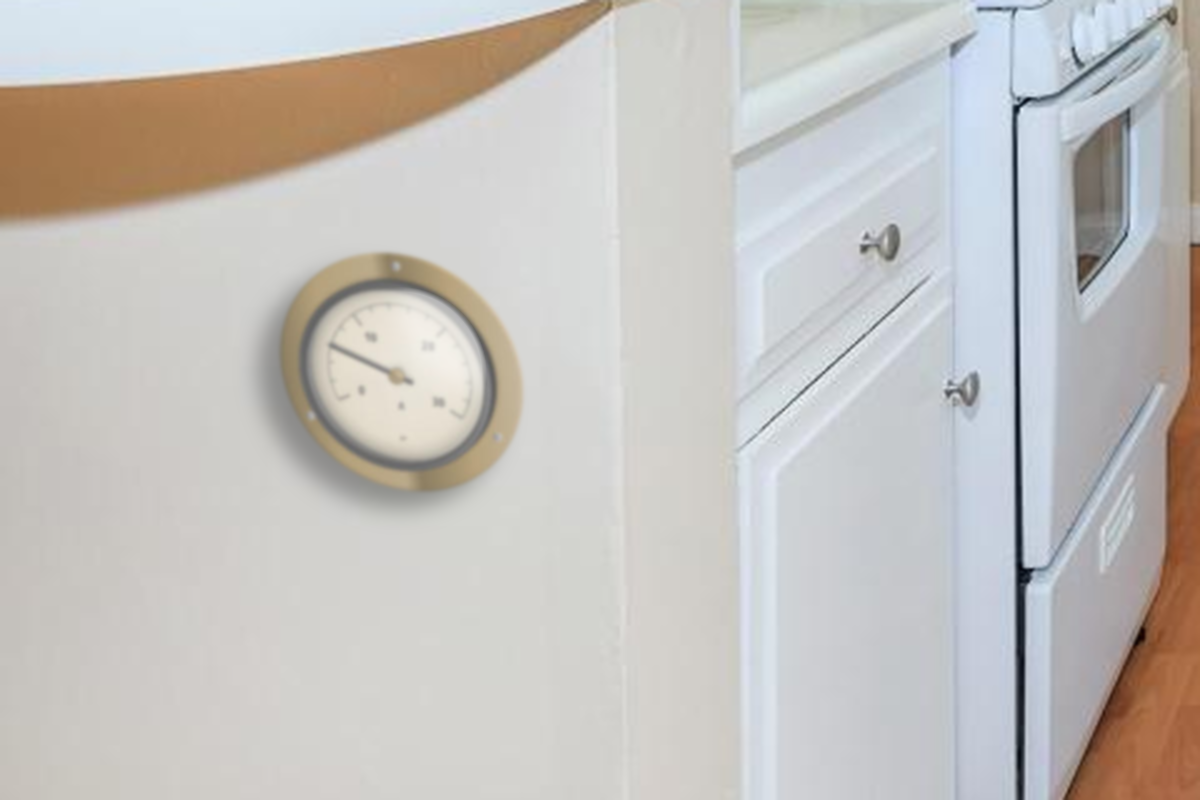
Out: 6; A
